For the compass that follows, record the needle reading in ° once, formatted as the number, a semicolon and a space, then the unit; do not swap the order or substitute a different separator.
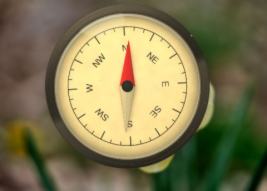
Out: 5; °
